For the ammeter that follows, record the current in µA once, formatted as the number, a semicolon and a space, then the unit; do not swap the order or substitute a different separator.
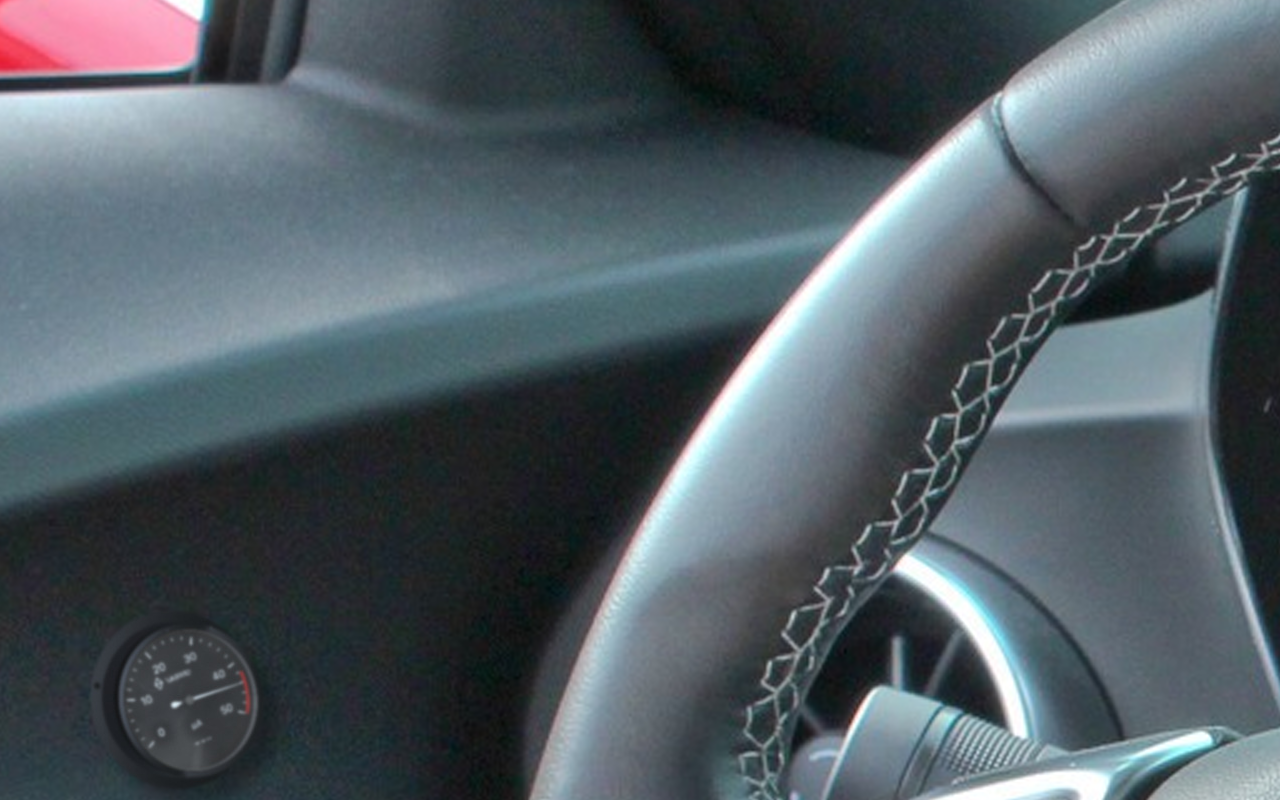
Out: 44; µA
